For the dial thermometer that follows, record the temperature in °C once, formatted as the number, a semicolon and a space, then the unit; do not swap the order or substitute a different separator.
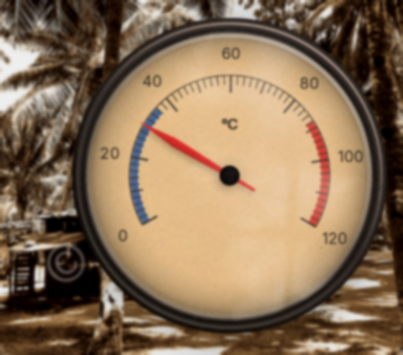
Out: 30; °C
